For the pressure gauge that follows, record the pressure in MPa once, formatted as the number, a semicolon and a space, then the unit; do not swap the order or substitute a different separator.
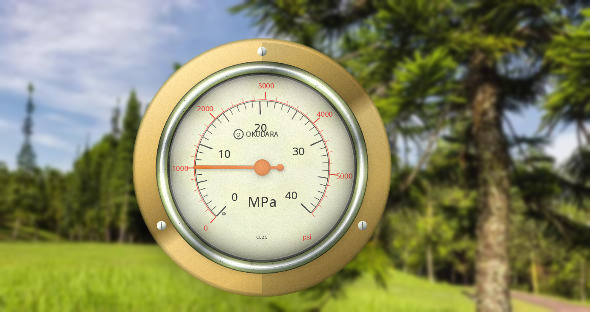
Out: 7; MPa
